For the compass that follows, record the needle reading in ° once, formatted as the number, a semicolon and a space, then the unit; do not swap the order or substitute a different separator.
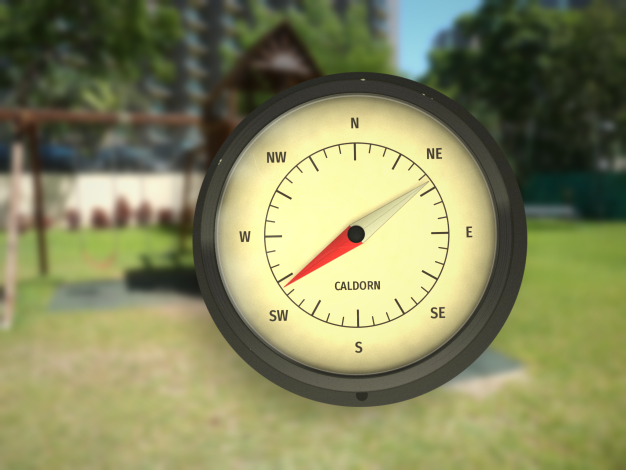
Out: 235; °
